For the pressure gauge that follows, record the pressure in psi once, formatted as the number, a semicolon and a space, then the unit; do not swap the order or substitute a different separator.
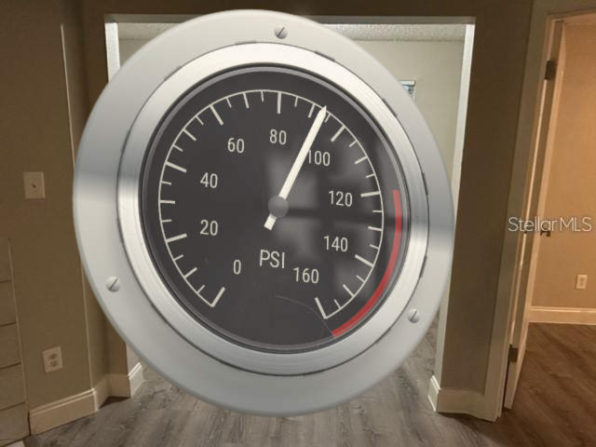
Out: 92.5; psi
